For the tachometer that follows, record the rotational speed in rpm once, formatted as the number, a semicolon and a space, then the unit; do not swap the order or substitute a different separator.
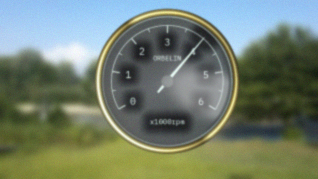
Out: 4000; rpm
